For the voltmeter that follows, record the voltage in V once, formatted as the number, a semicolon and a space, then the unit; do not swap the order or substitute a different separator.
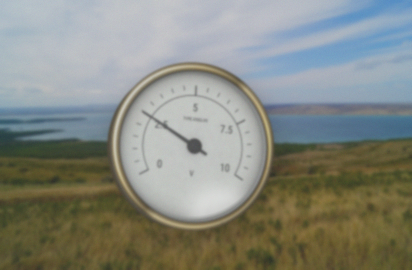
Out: 2.5; V
